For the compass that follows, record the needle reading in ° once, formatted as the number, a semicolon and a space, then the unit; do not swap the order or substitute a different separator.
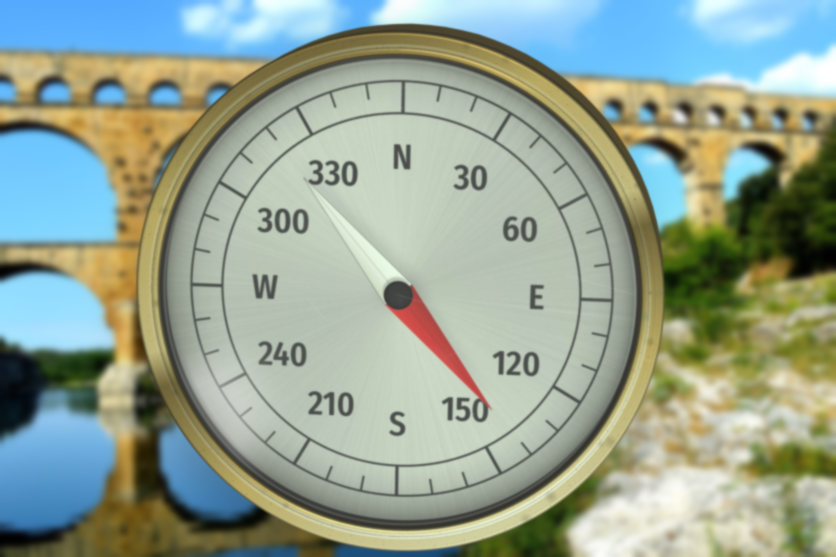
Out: 140; °
